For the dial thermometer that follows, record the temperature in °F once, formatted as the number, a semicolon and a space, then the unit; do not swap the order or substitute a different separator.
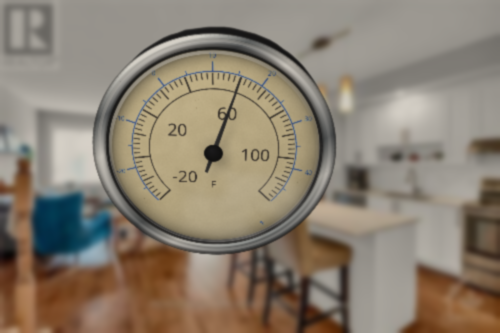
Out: 60; °F
